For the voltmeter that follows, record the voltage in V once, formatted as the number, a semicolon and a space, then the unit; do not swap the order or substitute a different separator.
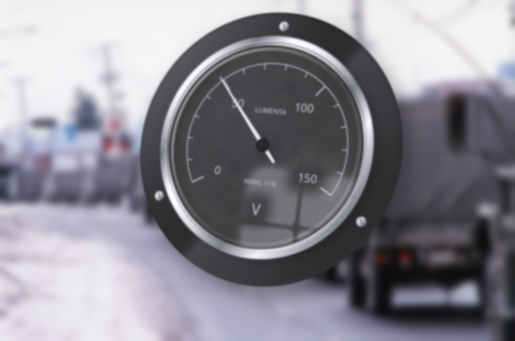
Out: 50; V
